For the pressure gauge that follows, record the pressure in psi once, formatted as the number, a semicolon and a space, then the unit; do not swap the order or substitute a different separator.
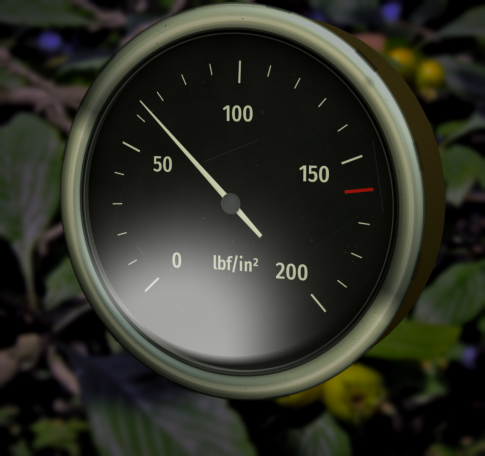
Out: 65; psi
